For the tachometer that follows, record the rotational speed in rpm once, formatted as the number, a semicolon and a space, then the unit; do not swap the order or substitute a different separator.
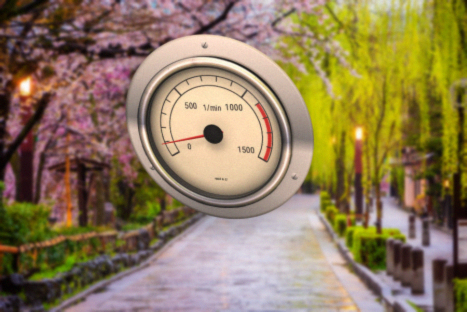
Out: 100; rpm
